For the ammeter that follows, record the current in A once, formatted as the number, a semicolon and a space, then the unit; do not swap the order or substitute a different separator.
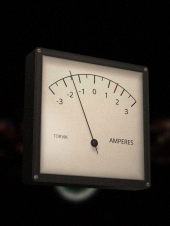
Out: -1.5; A
